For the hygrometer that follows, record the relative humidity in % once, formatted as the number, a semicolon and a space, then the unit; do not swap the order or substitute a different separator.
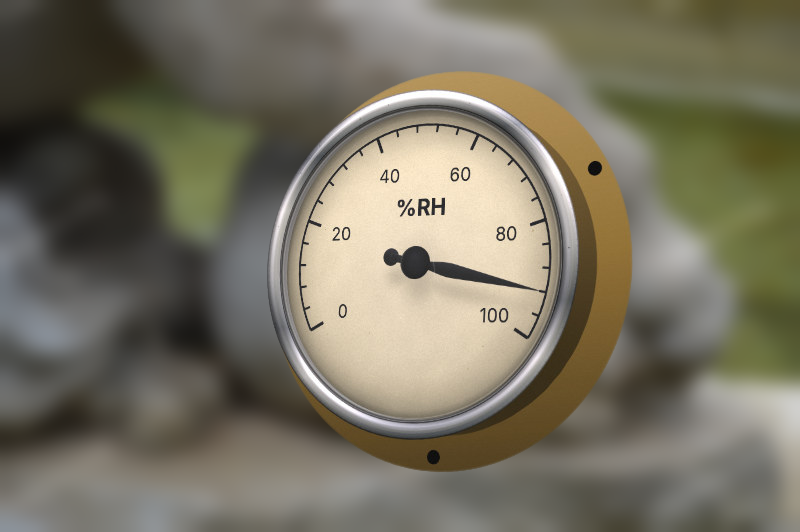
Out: 92; %
